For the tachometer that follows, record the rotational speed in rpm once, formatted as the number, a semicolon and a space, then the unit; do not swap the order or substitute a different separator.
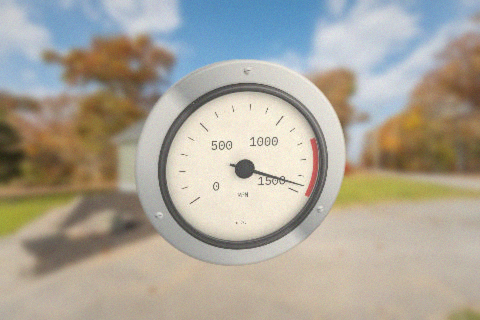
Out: 1450; rpm
